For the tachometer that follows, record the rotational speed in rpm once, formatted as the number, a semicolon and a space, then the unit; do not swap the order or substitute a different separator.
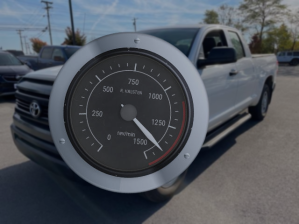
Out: 1400; rpm
